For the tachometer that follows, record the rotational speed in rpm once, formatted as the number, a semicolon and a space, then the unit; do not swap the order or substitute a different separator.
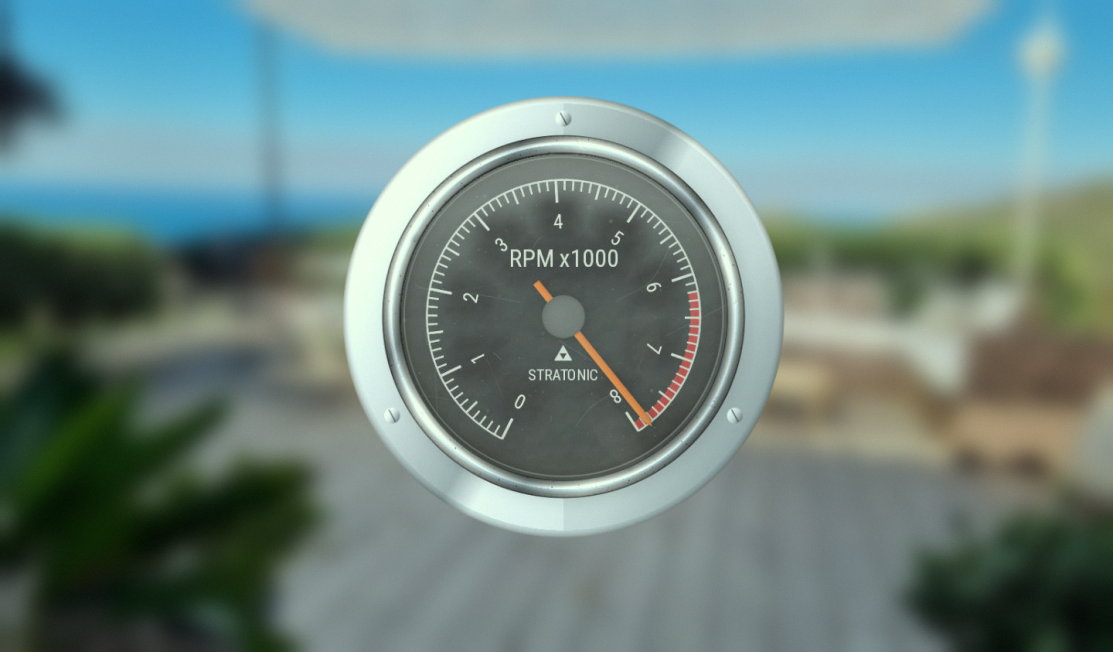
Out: 7850; rpm
